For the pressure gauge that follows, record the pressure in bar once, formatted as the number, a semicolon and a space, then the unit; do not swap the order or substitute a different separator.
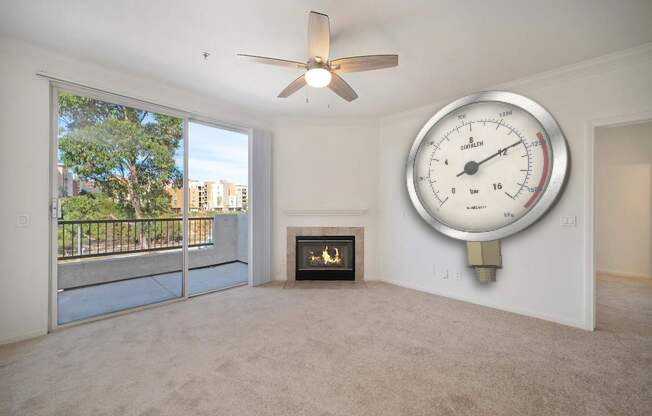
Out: 12; bar
